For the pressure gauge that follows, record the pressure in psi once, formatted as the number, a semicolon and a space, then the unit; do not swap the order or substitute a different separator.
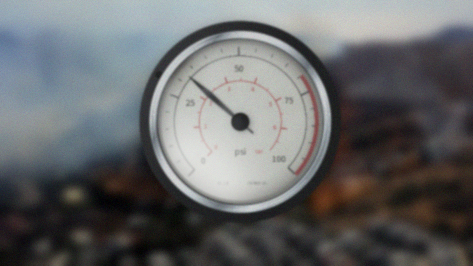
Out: 32.5; psi
